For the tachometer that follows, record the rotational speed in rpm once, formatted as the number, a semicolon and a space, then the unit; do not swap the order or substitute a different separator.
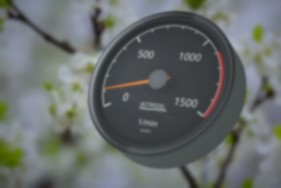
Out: 100; rpm
